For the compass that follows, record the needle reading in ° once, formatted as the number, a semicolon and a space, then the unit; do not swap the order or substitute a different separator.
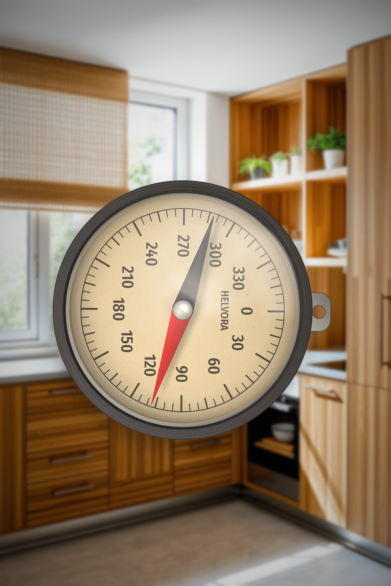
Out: 107.5; °
